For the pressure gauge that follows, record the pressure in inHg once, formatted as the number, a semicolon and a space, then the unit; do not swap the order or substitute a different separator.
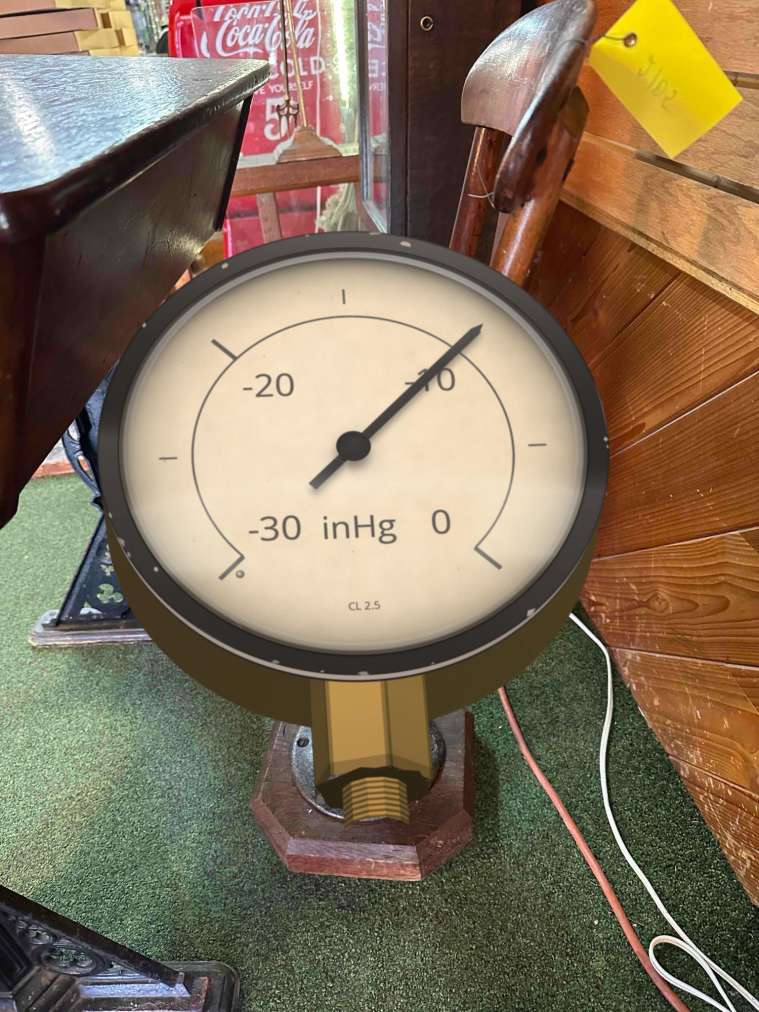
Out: -10; inHg
